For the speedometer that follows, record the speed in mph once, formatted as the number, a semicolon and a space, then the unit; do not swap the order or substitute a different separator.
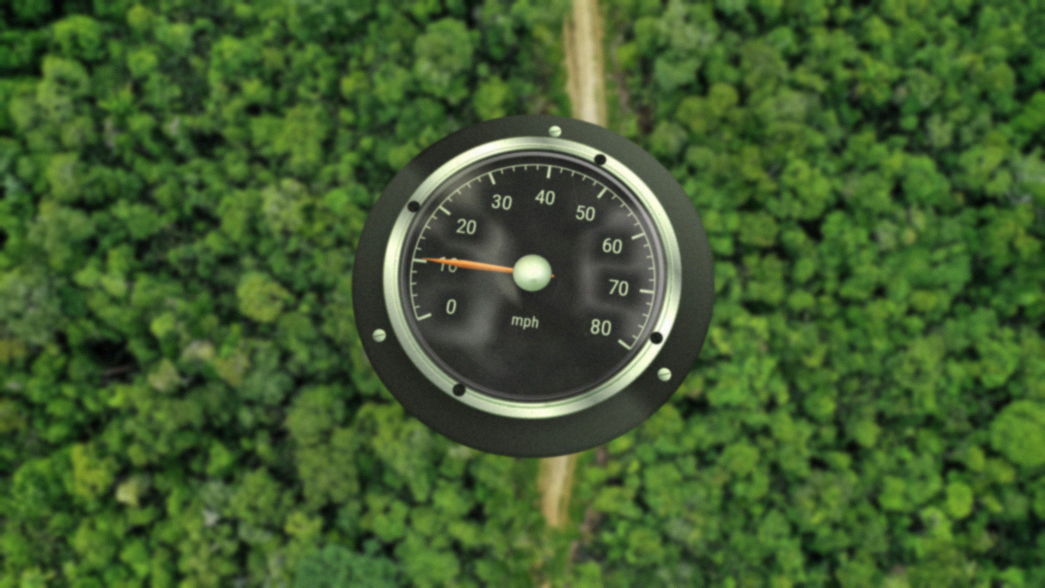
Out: 10; mph
